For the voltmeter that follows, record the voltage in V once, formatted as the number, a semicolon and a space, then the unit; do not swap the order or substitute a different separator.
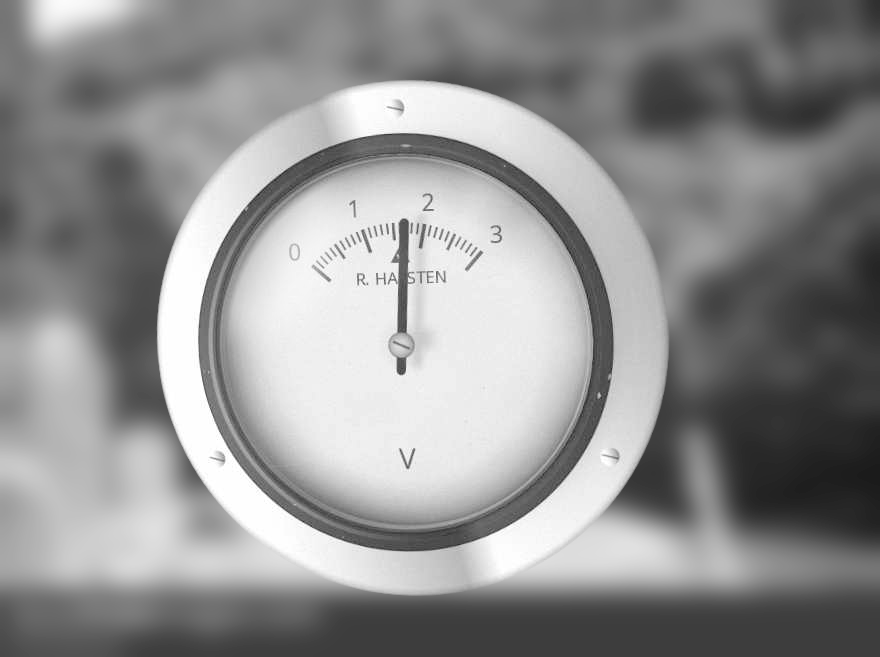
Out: 1.7; V
